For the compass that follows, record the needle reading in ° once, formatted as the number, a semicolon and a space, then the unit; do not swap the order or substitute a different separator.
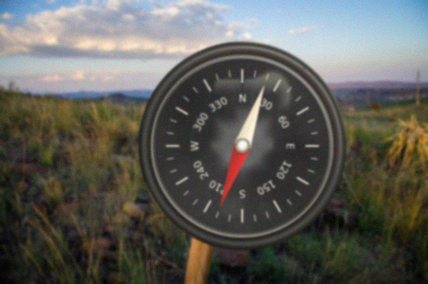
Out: 200; °
